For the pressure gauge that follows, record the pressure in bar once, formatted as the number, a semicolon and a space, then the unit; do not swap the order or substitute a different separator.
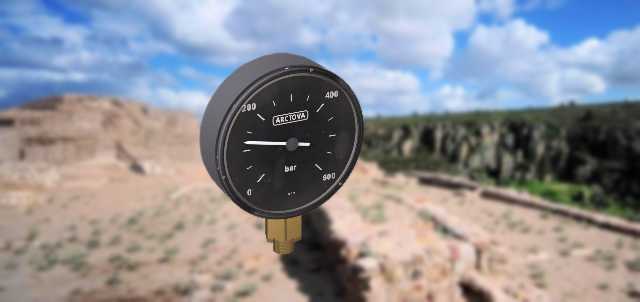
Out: 125; bar
